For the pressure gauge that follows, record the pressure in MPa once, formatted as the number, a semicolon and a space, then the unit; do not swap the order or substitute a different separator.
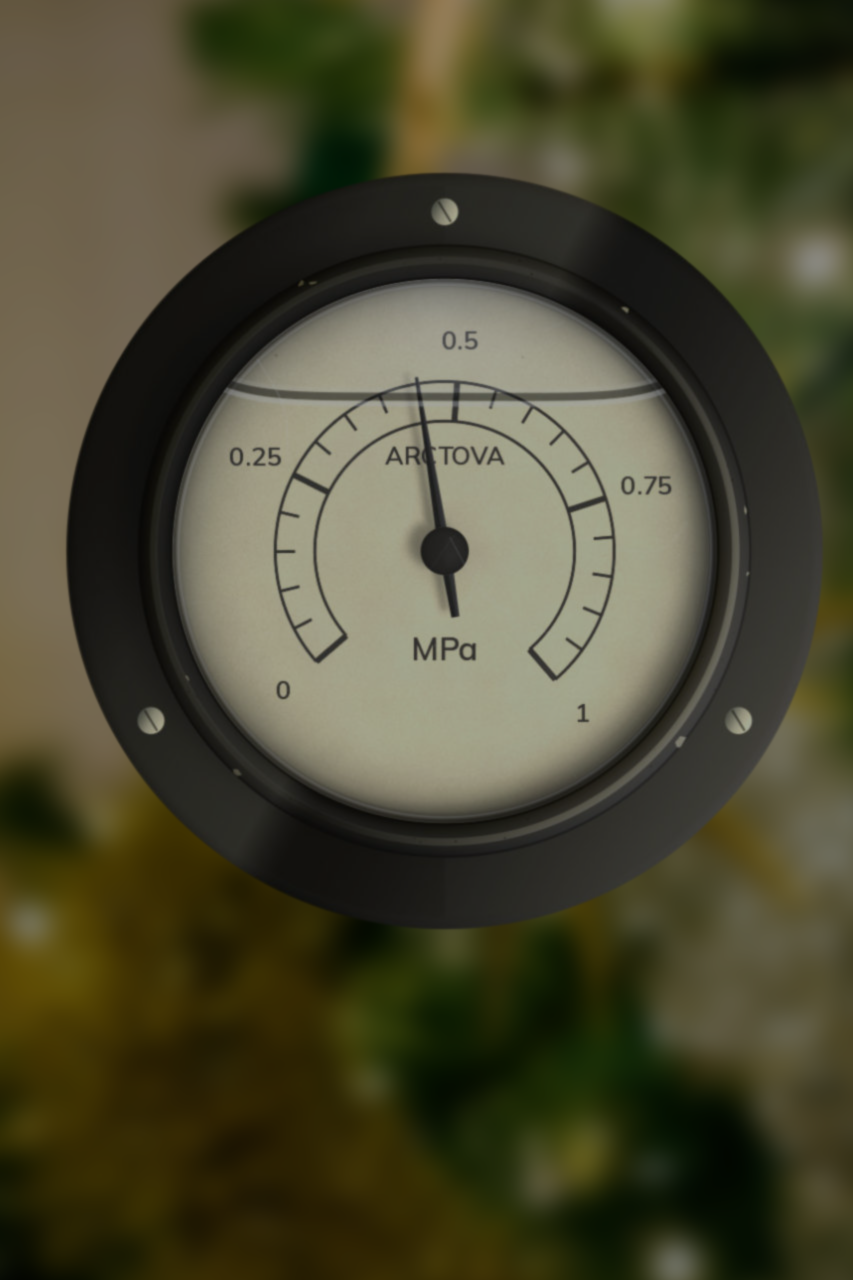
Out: 0.45; MPa
